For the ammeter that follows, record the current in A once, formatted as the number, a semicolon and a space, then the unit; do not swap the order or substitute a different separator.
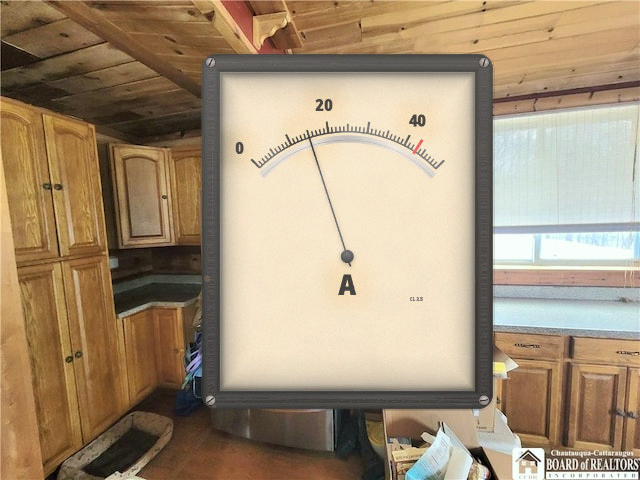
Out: 15; A
